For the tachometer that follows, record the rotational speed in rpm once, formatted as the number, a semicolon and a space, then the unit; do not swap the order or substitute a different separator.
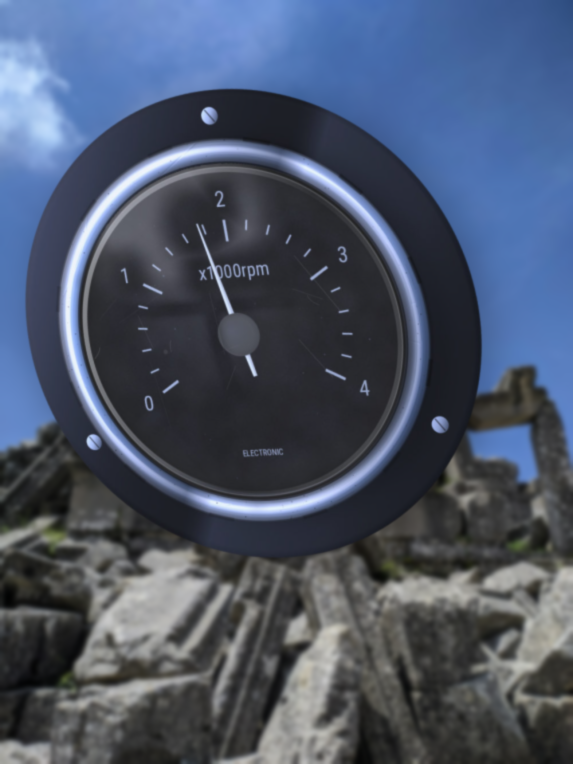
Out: 1800; rpm
